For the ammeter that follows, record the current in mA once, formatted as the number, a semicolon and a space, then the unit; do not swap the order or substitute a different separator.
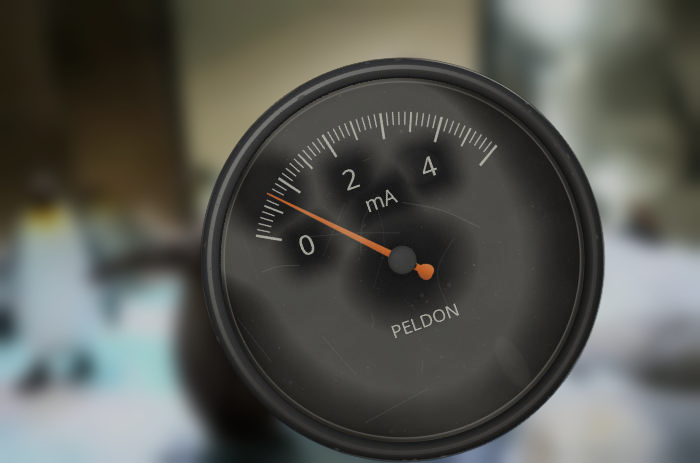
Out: 0.7; mA
